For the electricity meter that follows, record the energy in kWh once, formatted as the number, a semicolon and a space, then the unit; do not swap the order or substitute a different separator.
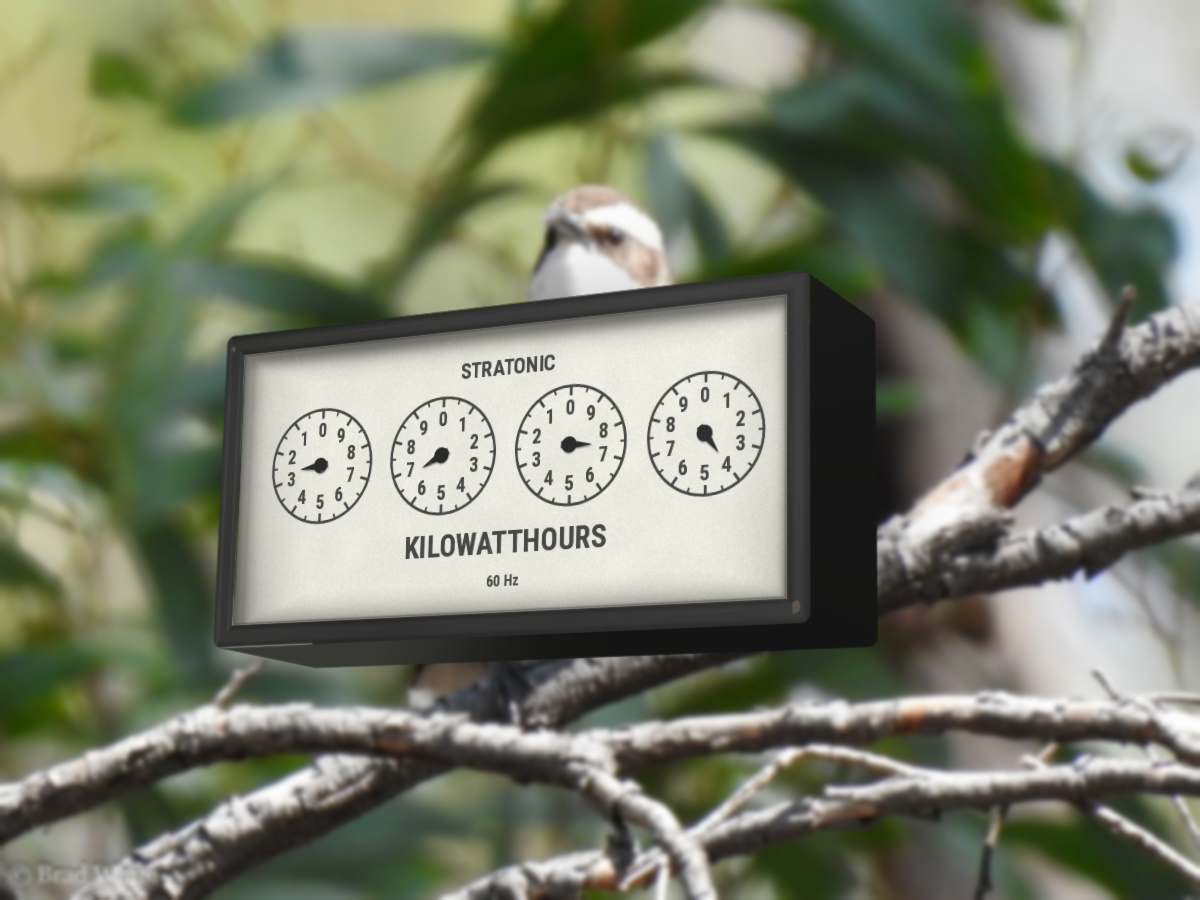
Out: 2674; kWh
